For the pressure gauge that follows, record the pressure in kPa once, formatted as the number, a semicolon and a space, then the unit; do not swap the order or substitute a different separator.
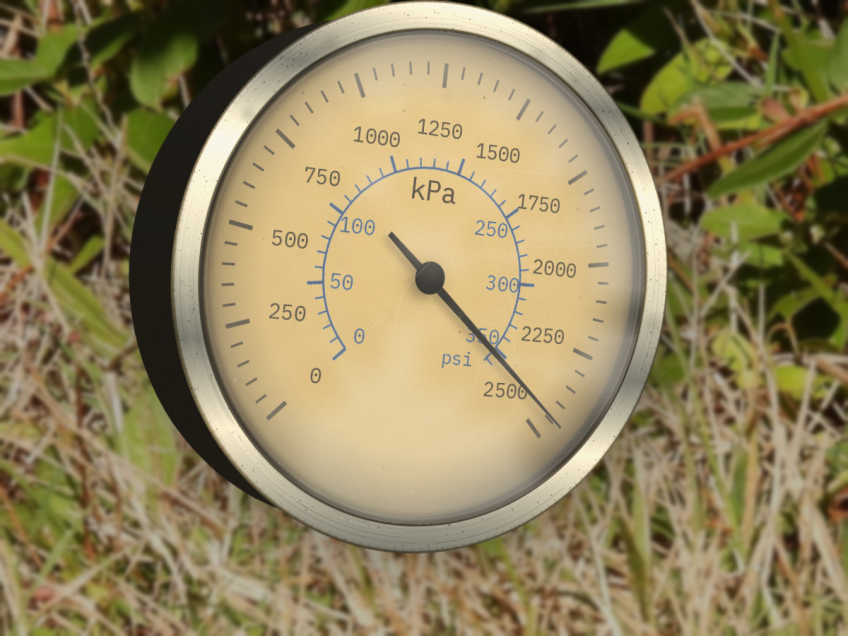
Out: 2450; kPa
